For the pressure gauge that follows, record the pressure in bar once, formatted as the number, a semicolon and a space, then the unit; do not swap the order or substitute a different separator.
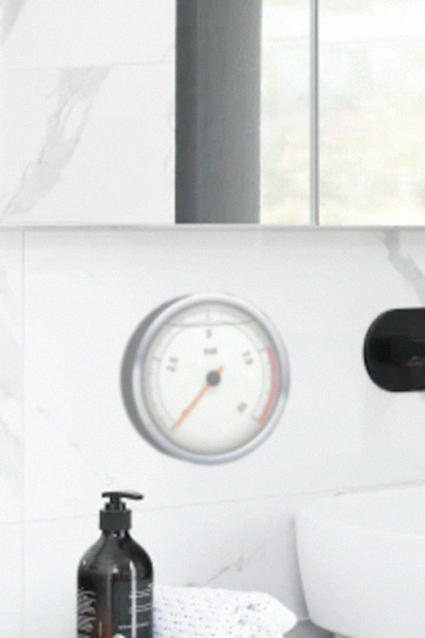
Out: 0; bar
